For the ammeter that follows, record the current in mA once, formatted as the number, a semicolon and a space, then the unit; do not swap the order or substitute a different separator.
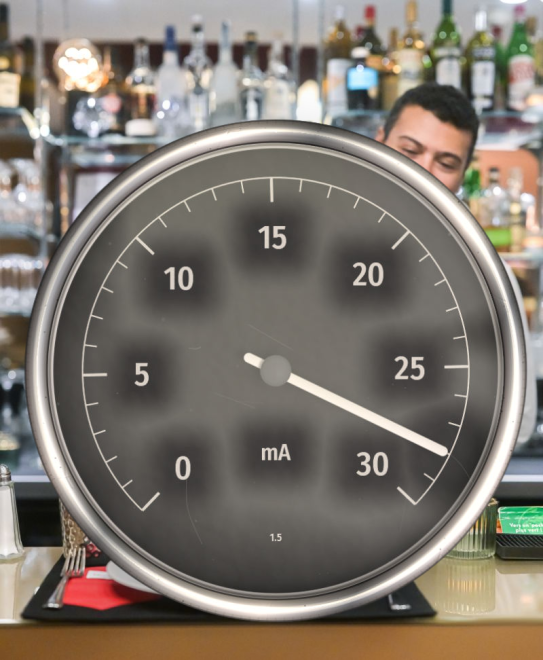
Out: 28; mA
